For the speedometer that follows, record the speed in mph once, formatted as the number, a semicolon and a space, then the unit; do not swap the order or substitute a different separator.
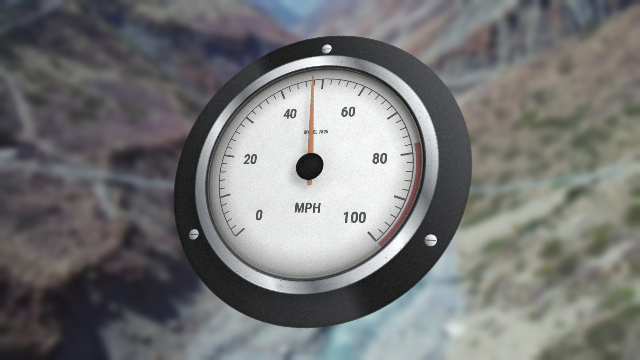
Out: 48; mph
